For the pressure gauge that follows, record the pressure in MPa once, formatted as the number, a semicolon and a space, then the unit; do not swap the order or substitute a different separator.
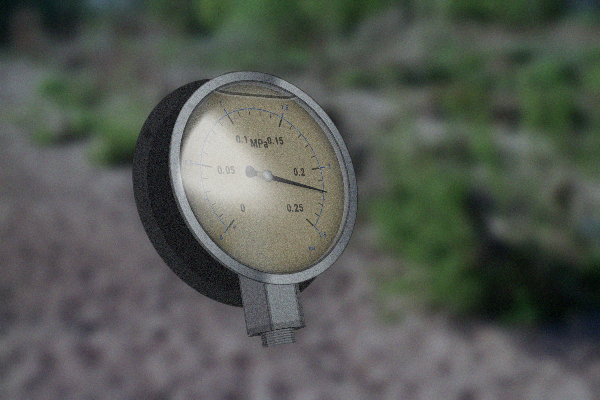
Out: 0.22; MPa
